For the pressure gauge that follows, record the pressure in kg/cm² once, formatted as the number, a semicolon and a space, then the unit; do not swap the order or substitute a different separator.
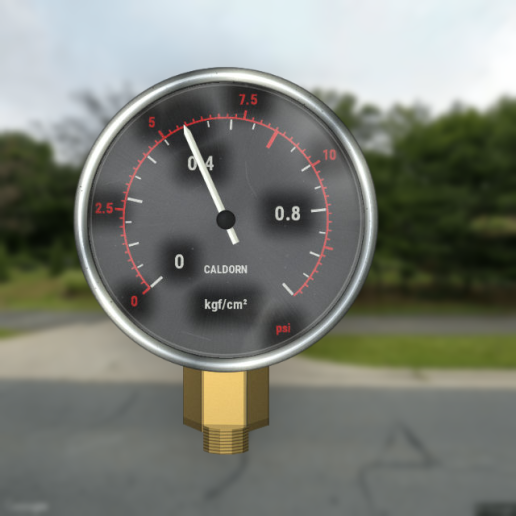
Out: 0.4; kg/cm²
